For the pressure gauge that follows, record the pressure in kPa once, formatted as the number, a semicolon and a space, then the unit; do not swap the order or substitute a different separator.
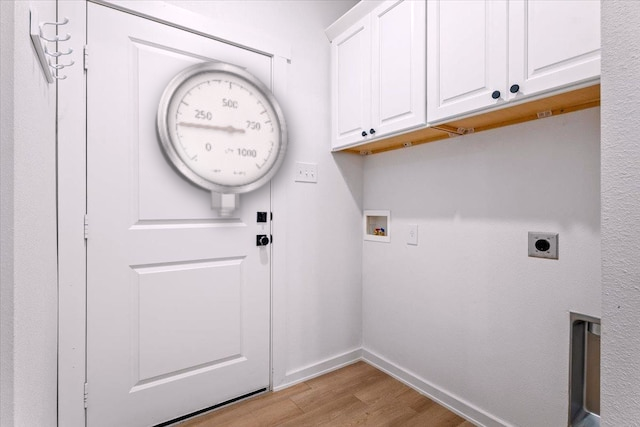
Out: 150; kPa
